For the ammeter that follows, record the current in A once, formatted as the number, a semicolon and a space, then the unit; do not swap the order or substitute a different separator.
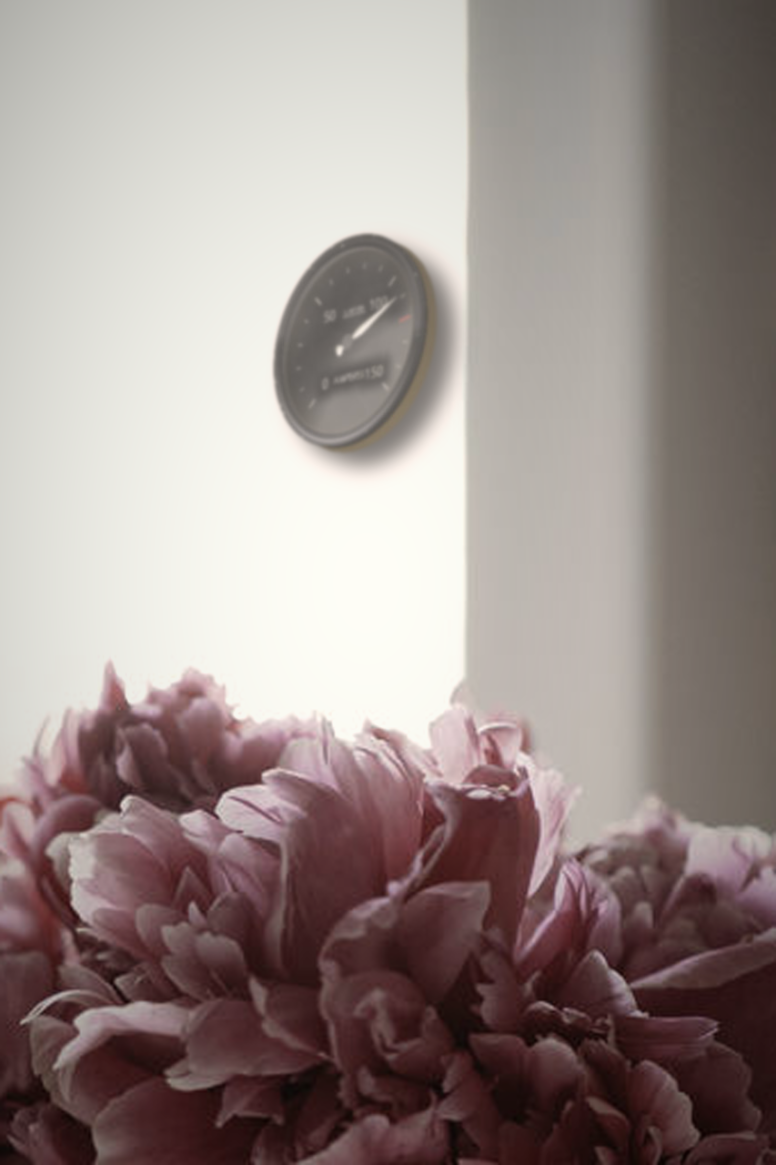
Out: 110; A
